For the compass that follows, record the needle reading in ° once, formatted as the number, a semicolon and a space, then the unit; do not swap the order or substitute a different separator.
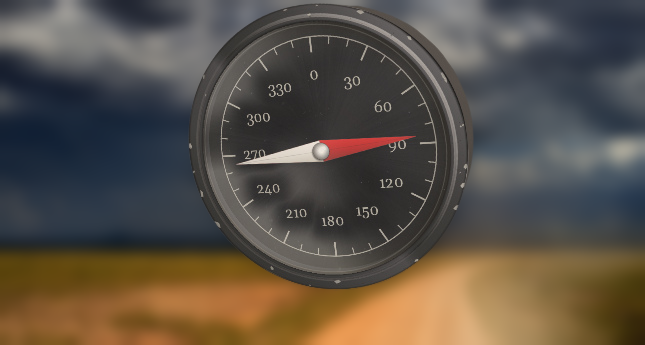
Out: 85; °
